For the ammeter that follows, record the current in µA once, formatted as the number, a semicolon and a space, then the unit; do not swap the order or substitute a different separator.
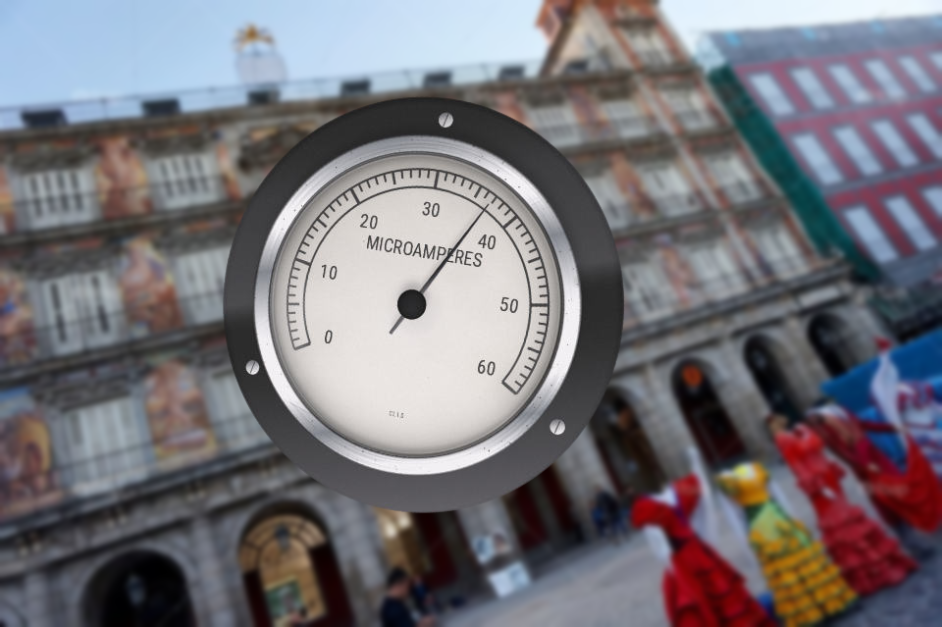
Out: 37; µA
